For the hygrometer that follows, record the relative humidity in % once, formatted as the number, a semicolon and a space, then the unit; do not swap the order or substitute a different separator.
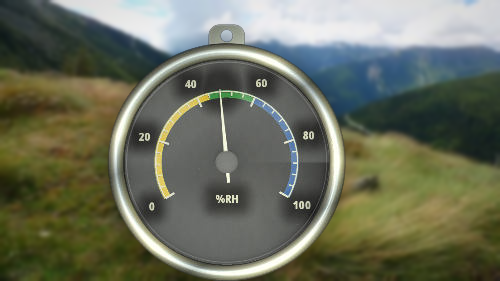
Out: 48; %
